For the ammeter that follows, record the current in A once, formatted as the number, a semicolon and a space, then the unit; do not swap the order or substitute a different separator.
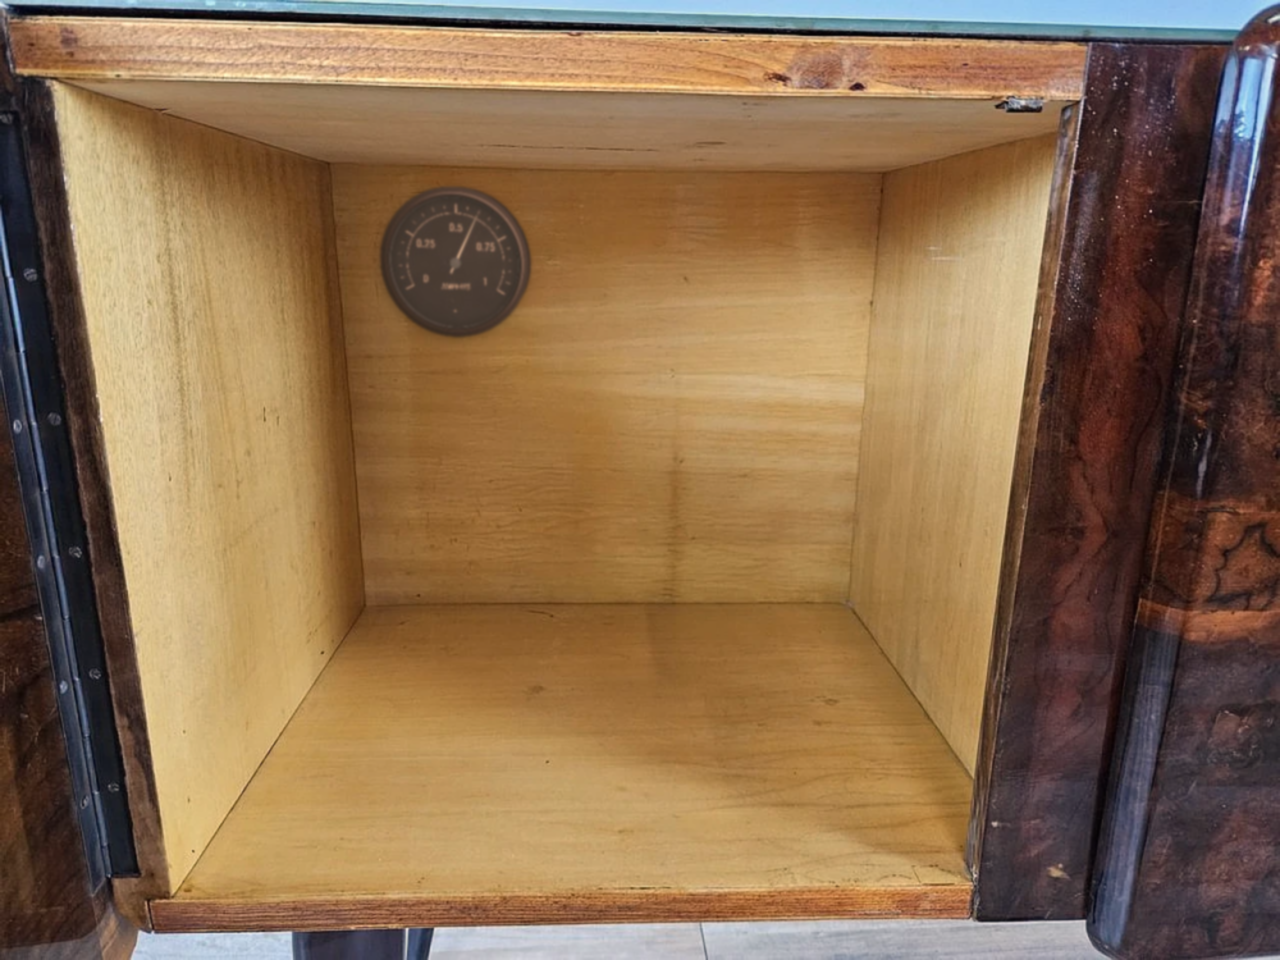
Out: 0.6; A
